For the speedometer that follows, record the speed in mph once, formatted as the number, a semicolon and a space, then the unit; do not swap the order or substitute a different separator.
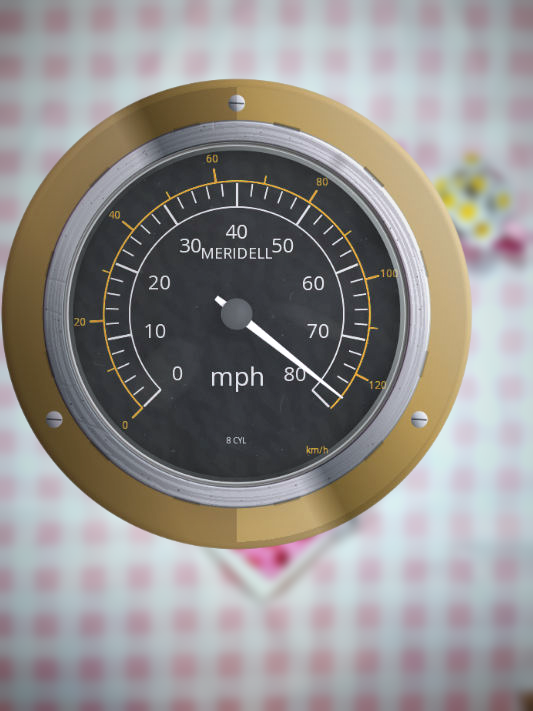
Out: 78; mph
